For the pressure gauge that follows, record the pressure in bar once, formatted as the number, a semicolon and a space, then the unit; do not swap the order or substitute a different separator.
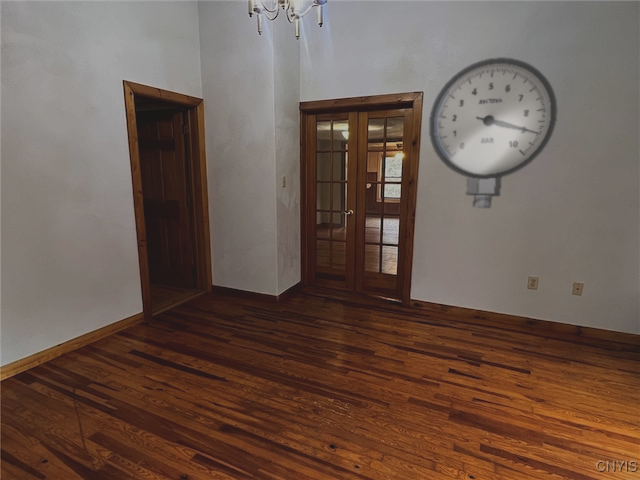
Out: 9; bar
